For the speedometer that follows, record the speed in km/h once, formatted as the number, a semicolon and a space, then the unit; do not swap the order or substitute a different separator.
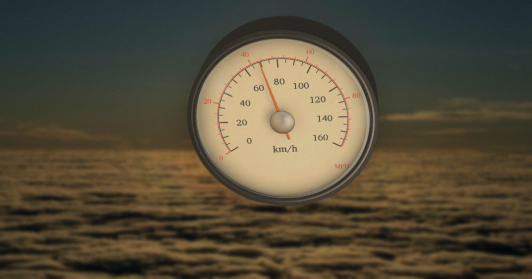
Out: 70; km/h
